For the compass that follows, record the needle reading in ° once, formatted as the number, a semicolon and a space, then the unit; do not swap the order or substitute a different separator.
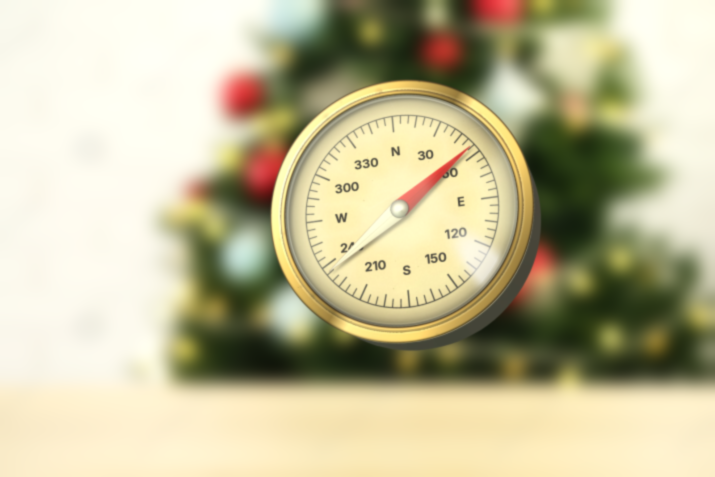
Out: 55; °
